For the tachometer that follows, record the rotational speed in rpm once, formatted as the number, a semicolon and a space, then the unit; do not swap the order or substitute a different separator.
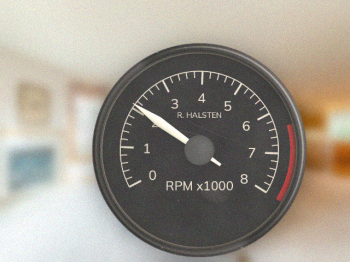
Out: 2100; rpm
